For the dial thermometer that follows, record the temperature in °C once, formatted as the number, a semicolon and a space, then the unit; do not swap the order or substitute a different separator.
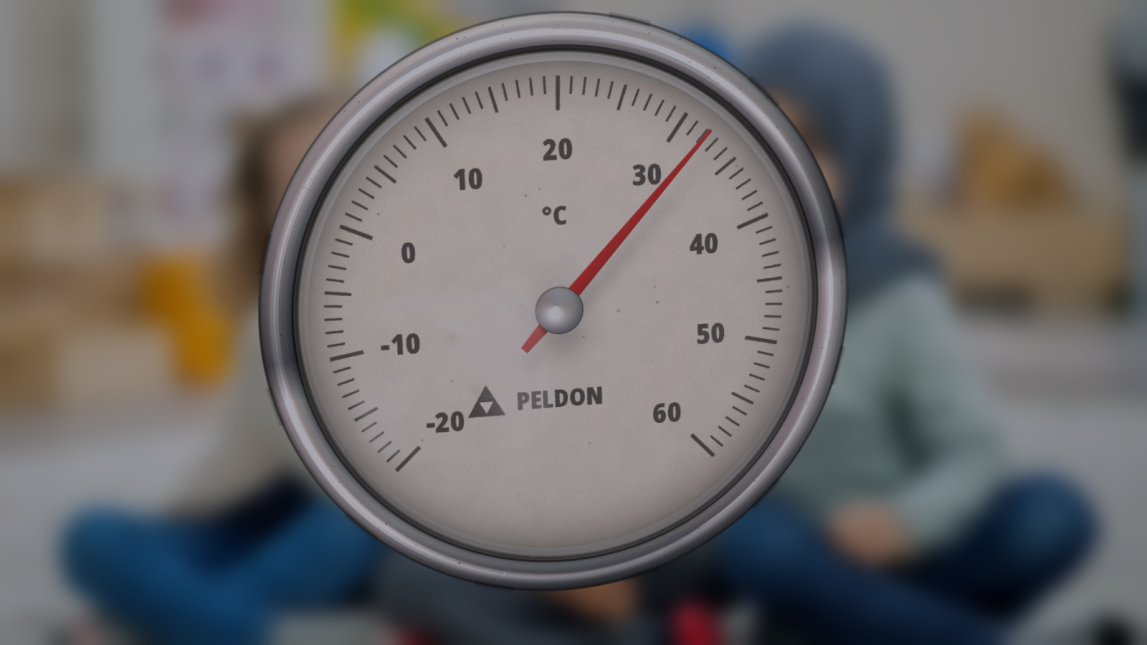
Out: 32; °C
